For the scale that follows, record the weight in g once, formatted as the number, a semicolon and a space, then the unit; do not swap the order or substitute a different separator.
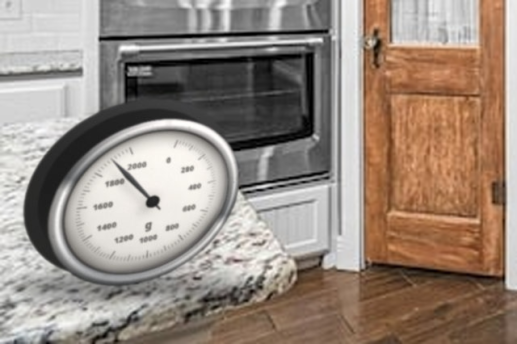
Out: 1900; g
